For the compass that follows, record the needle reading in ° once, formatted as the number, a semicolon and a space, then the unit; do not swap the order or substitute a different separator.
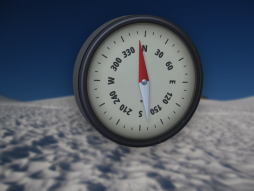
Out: 350; °
